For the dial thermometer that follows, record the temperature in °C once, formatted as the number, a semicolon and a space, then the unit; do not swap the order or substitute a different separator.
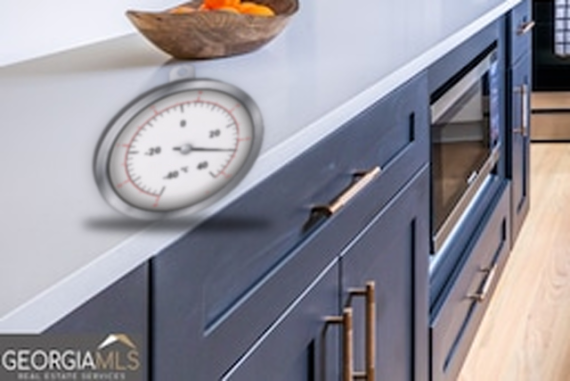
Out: 30; °C
